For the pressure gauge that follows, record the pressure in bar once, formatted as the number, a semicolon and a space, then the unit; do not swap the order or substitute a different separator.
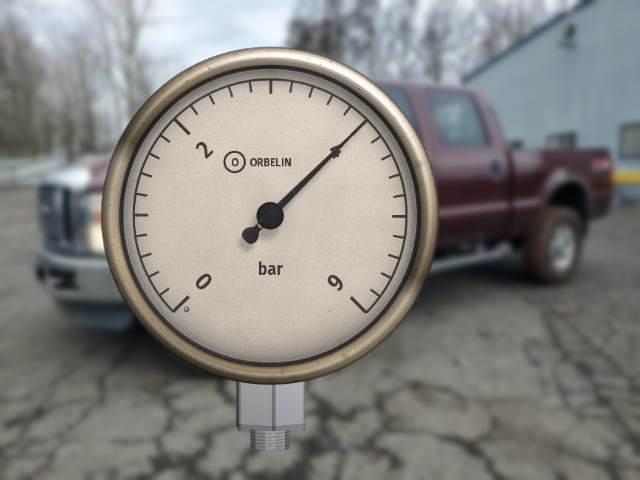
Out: 4; bar
